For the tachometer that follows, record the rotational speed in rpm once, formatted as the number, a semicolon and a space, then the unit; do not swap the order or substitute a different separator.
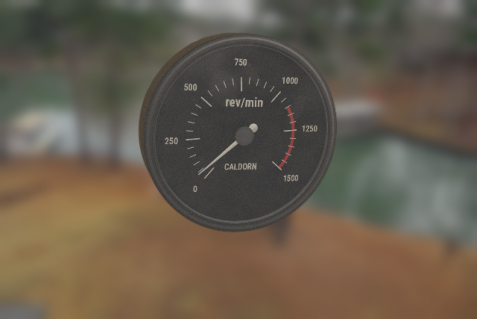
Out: 50; rpm
